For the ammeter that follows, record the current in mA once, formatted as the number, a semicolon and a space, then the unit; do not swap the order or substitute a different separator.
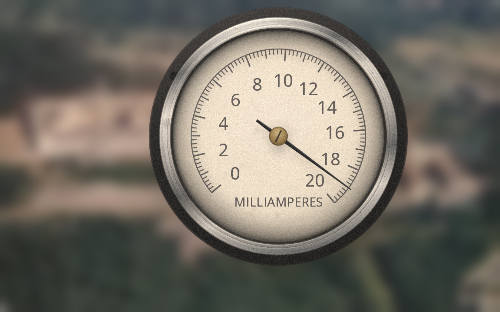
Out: 19; mA
